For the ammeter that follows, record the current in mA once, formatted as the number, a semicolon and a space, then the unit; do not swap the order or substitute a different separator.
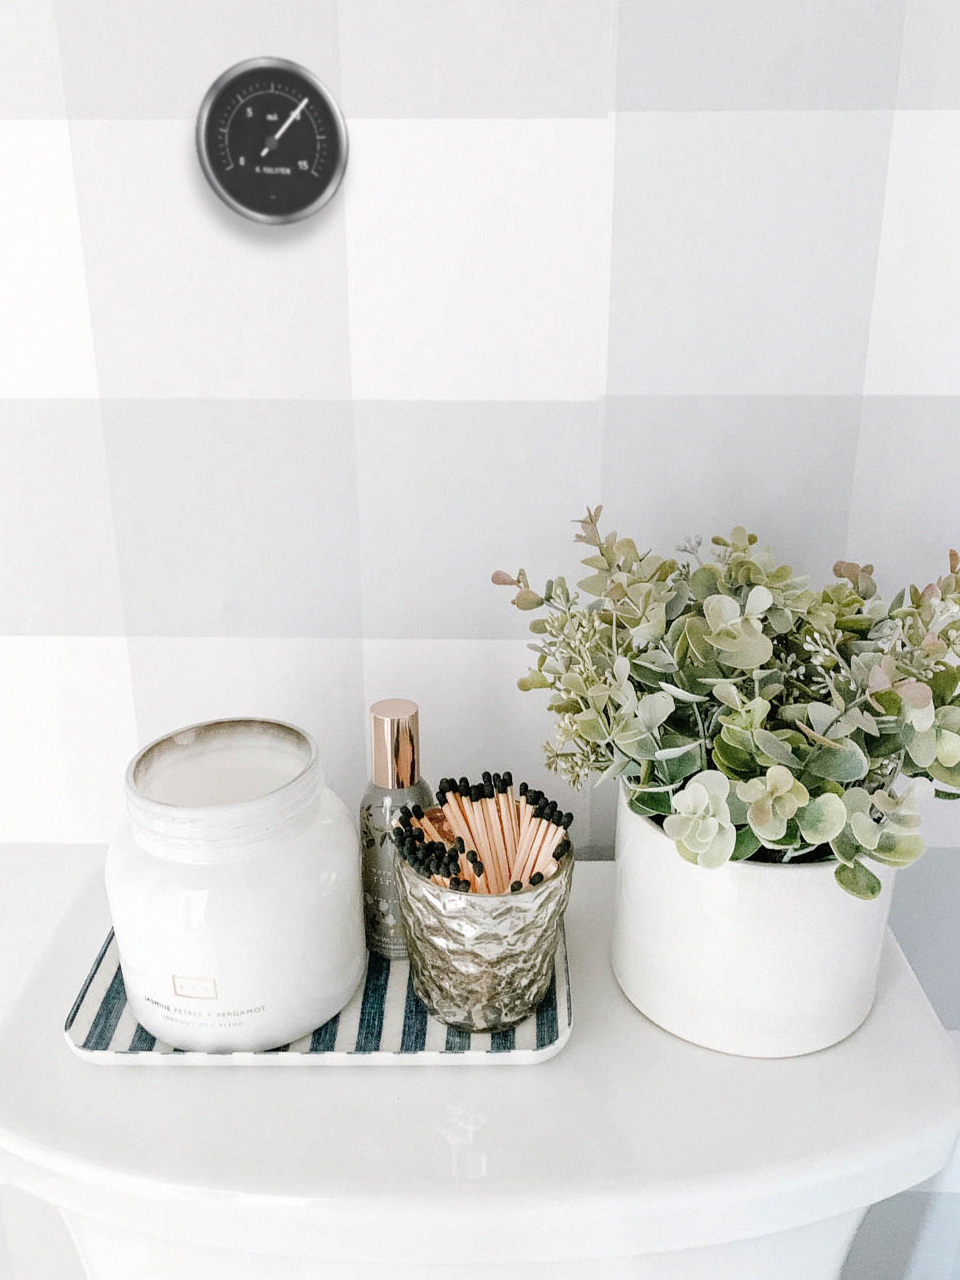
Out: 10; mA
